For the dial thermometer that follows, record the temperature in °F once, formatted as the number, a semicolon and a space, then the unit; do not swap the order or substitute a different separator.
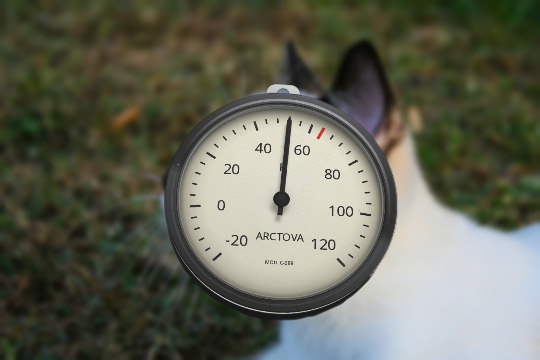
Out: 52; °F
